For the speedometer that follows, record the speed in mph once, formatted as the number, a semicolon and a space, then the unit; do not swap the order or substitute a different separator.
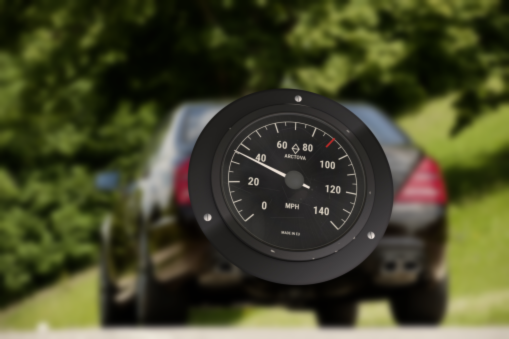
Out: 35; mph
